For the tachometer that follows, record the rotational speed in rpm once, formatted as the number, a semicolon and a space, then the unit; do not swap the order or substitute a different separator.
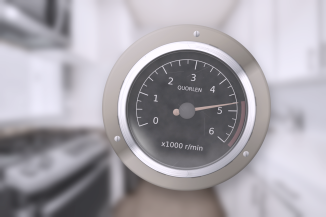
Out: 4750; rpm
